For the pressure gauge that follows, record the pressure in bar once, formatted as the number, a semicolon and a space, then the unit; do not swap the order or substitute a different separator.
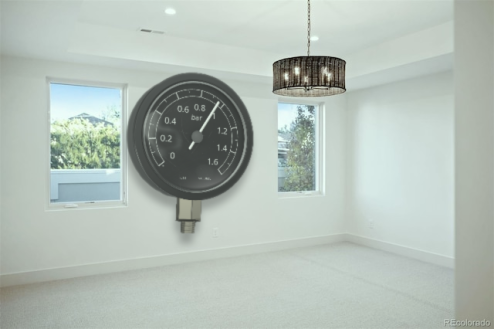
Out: 0.95; bar
